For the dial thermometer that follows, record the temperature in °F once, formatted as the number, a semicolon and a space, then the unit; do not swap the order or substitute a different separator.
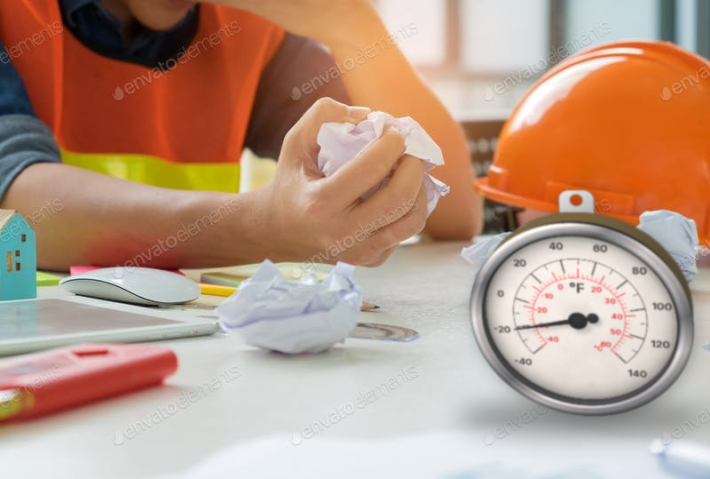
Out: -20; °F
